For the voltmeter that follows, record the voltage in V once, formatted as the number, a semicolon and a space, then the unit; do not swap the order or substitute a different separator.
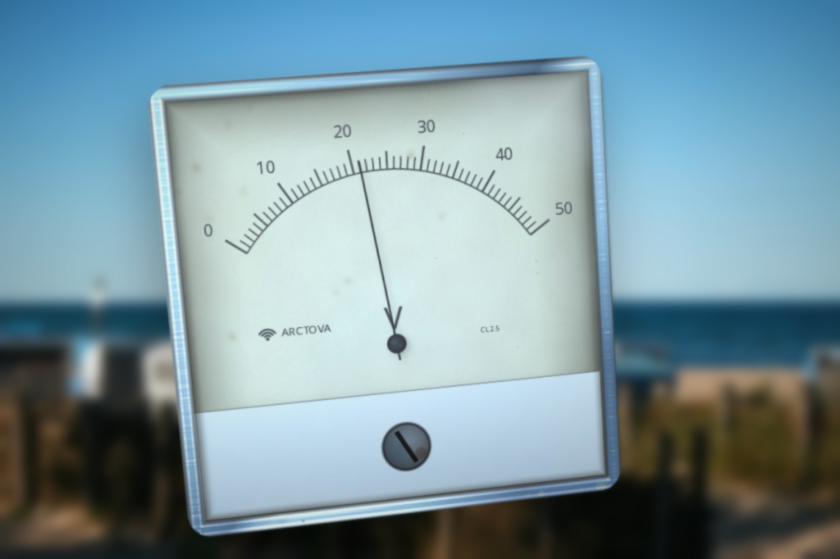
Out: 21; V
